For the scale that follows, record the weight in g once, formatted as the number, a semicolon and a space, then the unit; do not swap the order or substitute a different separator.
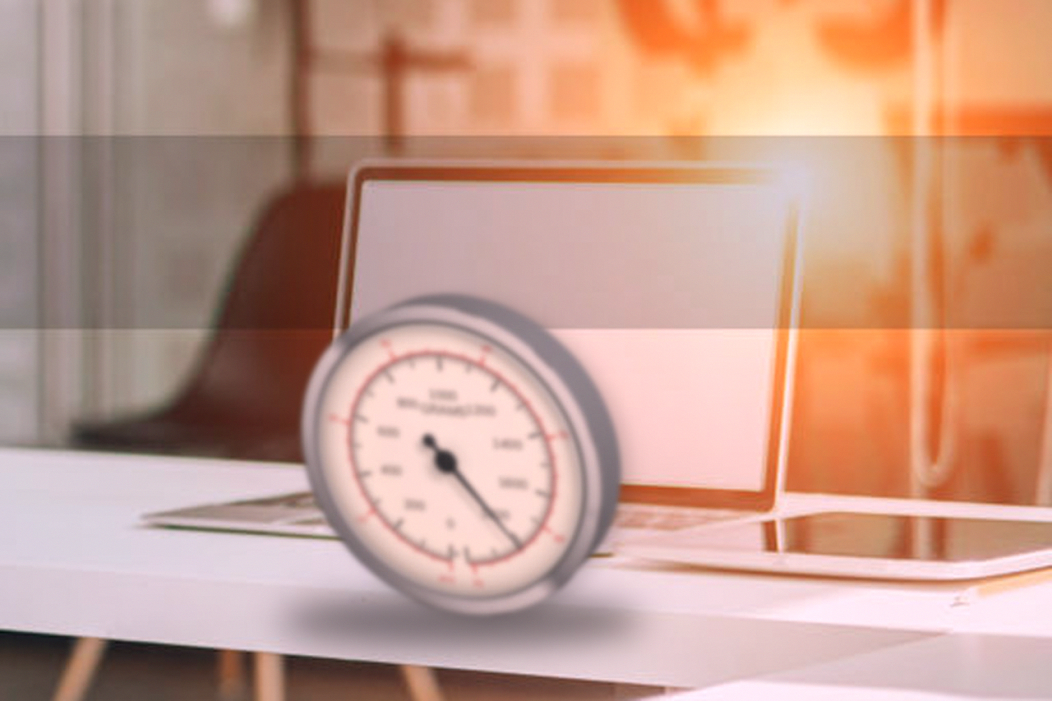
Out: 1800; g
